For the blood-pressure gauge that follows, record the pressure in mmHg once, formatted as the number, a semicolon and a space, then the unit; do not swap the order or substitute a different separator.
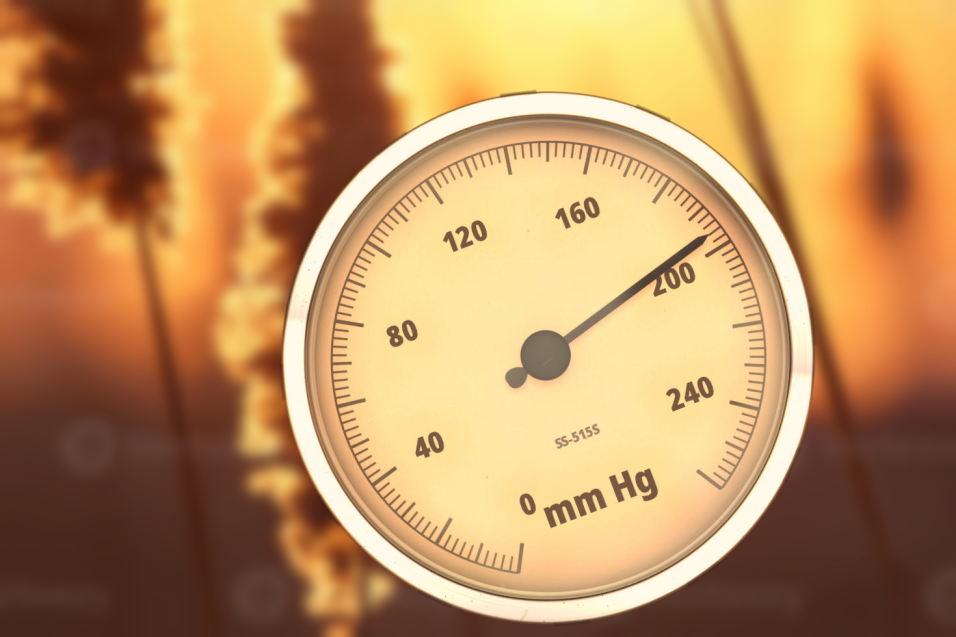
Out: 196; mmHg
